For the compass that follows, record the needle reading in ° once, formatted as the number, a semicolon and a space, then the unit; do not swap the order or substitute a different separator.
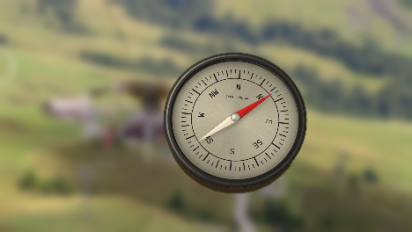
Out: 50; °
